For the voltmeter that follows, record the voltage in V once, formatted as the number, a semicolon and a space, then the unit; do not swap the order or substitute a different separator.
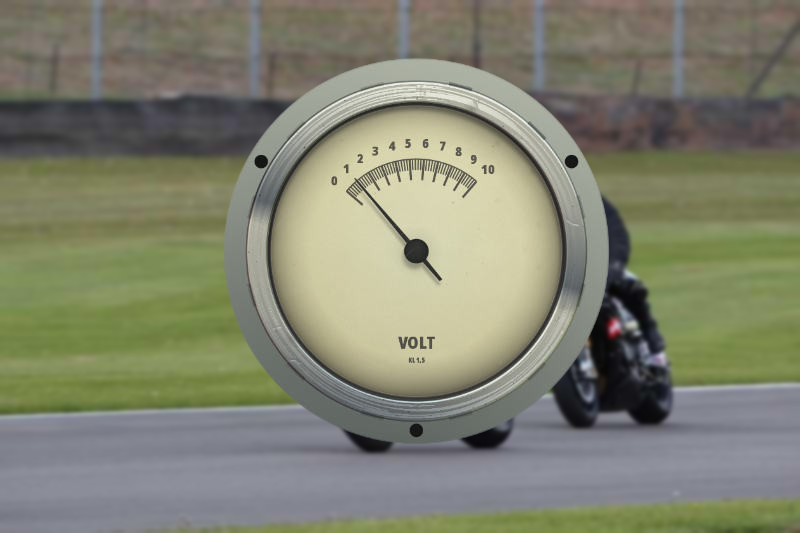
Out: 1; V
